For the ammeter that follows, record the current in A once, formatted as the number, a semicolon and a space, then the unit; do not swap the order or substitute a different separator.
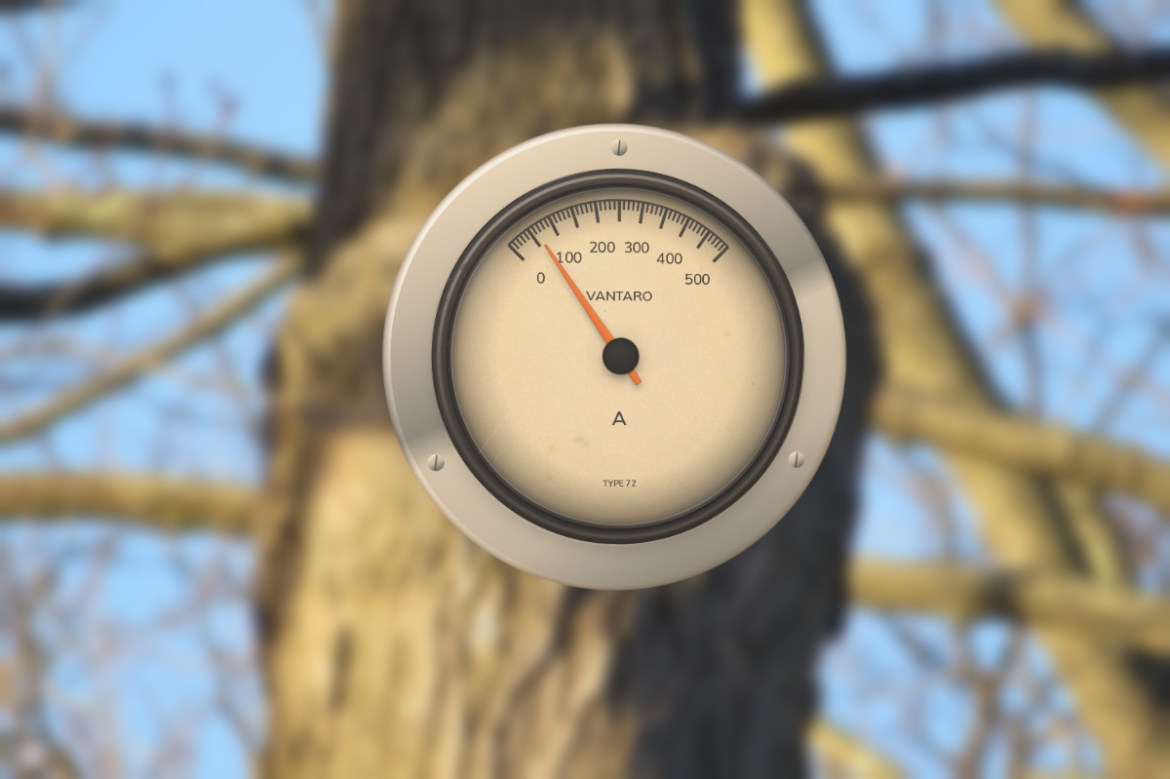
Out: 60; A
